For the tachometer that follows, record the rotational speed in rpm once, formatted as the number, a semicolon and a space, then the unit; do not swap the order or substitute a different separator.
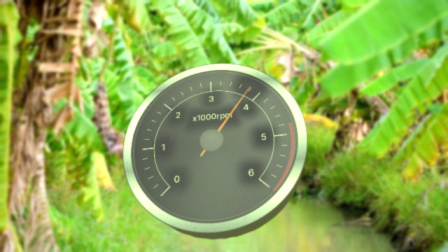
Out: 3800; rpm
